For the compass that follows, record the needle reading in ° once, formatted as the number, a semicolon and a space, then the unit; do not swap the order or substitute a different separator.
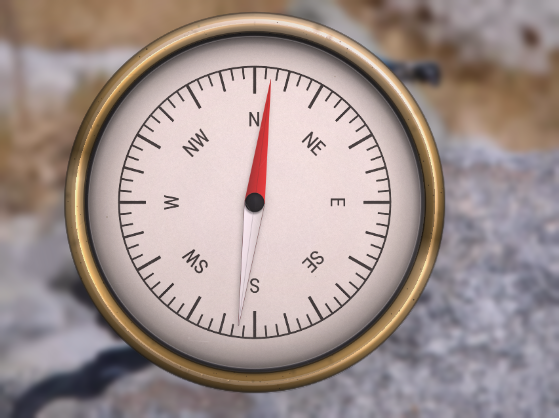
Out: 7.5; °
